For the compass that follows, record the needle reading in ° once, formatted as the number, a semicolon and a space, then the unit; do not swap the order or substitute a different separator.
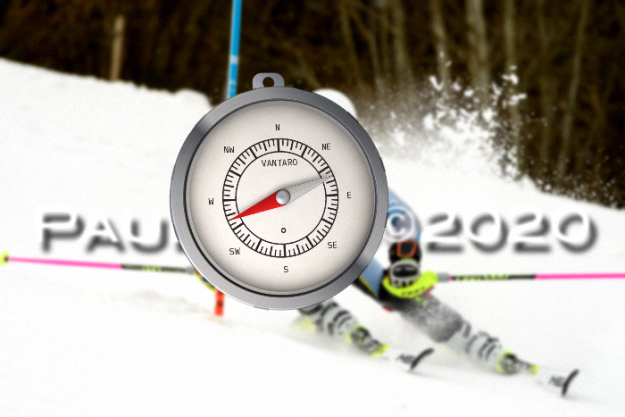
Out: 250; °
